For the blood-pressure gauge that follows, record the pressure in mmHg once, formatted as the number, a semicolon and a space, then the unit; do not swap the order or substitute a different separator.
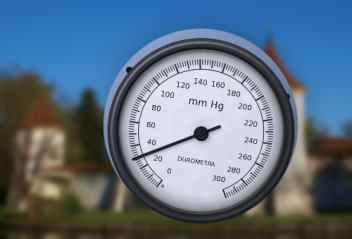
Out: 30; mmHg
